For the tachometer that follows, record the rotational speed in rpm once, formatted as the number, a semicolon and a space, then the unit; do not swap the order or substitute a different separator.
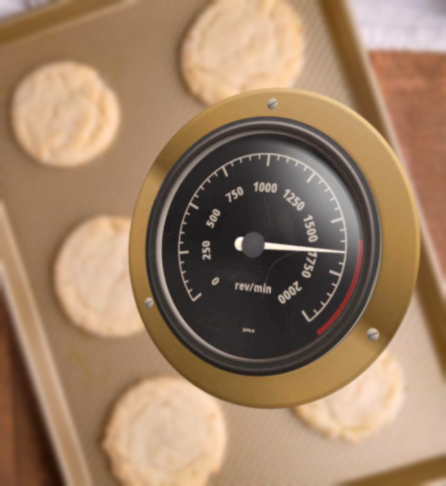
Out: 1650; rpm
